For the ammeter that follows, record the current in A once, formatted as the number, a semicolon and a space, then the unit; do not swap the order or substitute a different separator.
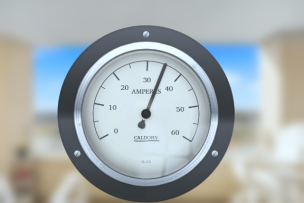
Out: 35; A
